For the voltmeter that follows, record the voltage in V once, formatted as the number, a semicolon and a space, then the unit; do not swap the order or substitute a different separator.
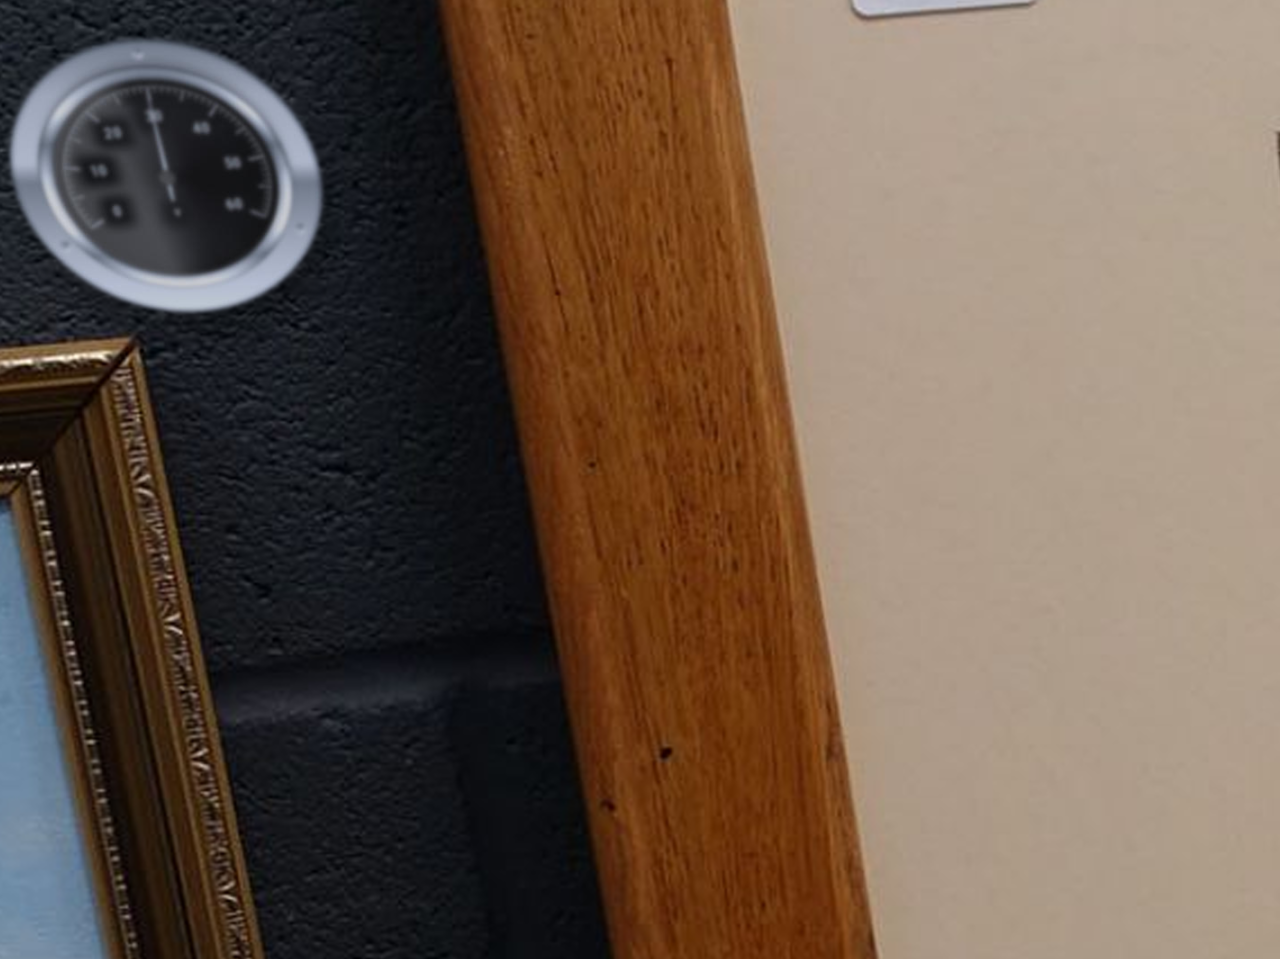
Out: 30; V
